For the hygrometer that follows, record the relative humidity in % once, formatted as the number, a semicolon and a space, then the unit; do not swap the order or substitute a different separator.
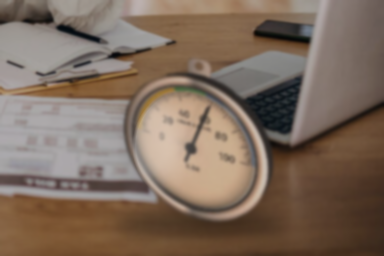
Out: 60; %
